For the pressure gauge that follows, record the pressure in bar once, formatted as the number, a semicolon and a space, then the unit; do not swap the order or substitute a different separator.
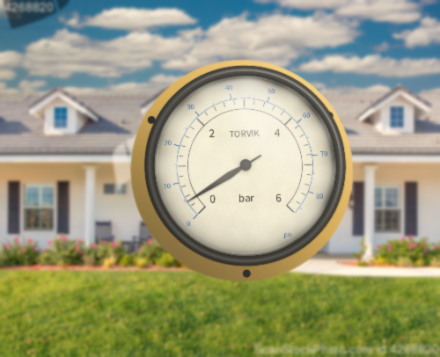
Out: 0.3; bar
